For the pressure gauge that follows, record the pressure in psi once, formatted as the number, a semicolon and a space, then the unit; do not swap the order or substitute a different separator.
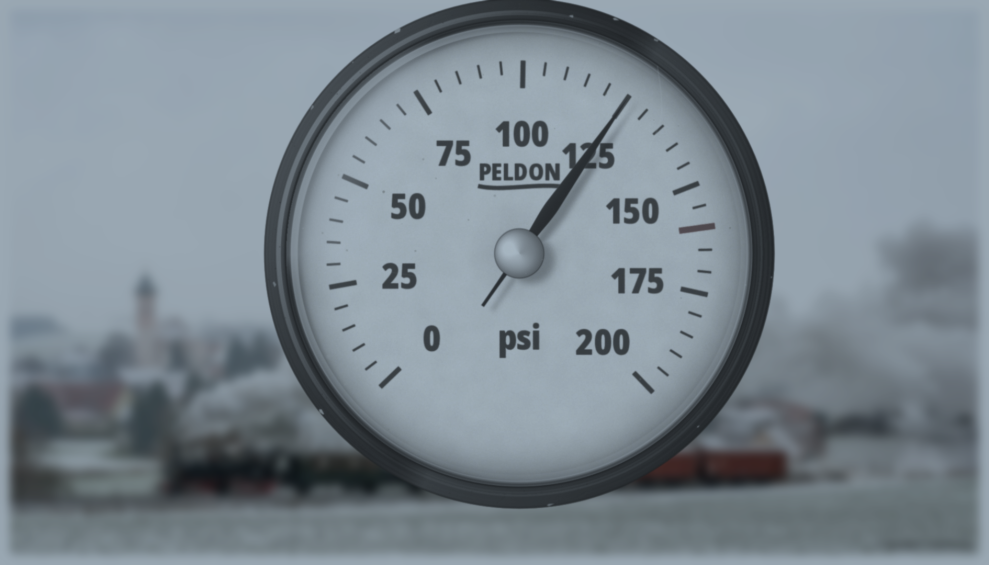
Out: 125; psi
